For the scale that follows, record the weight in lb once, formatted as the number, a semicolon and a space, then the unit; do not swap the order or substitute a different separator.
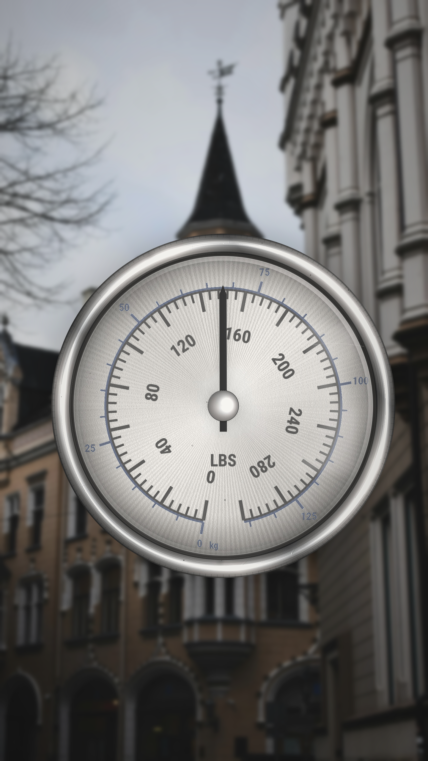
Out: 150; lb
